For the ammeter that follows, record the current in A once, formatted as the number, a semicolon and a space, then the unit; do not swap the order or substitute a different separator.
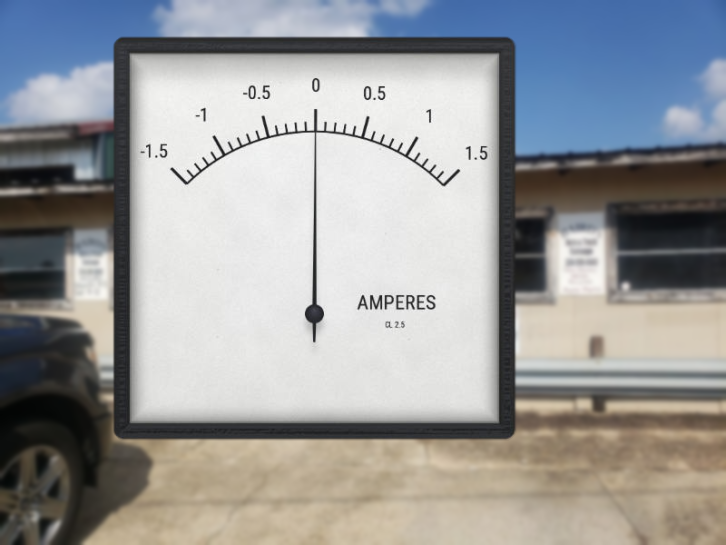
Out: 0; A
